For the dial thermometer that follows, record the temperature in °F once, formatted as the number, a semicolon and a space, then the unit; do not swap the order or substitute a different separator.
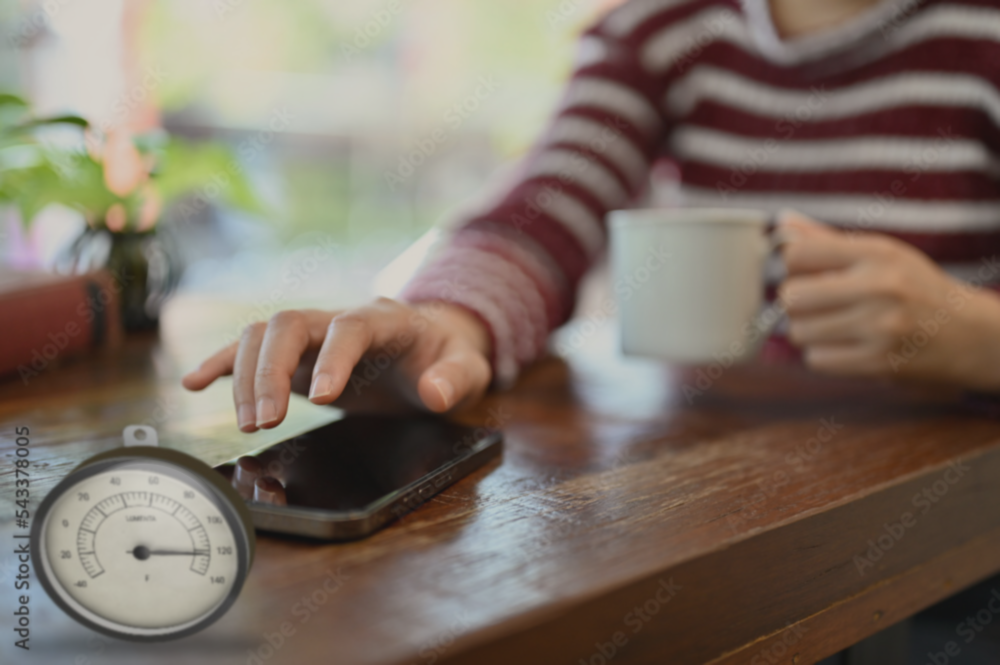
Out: 120; °F
